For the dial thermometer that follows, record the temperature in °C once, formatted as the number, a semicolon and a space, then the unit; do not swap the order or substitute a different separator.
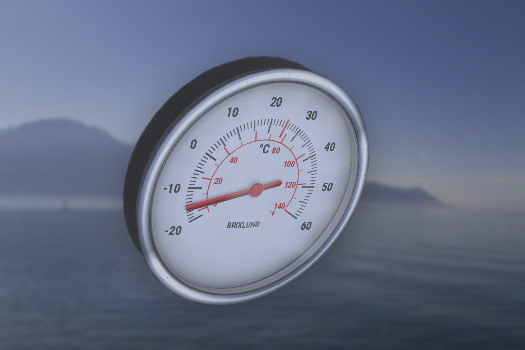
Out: -15; °C
